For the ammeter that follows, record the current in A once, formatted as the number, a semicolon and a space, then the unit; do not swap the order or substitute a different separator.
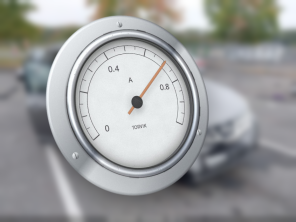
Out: 0.7; A
